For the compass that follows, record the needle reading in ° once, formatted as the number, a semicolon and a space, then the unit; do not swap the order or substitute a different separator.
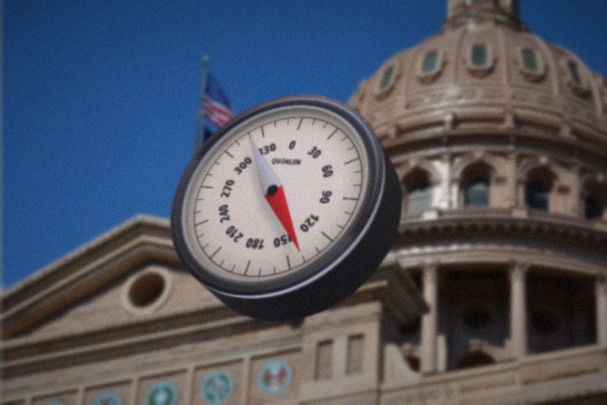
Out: 140; °
